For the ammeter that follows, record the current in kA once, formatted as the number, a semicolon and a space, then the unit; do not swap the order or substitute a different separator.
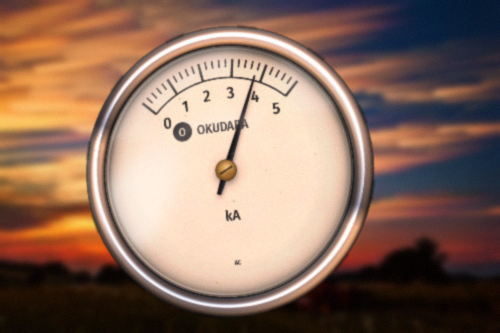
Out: 3.8; kA
